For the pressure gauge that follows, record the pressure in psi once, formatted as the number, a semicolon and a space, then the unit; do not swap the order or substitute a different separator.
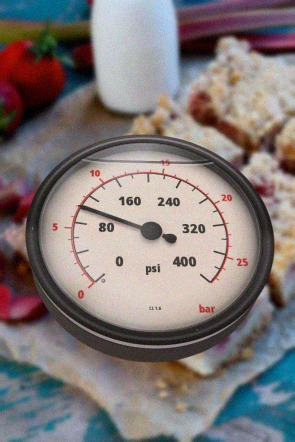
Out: 100; psi
